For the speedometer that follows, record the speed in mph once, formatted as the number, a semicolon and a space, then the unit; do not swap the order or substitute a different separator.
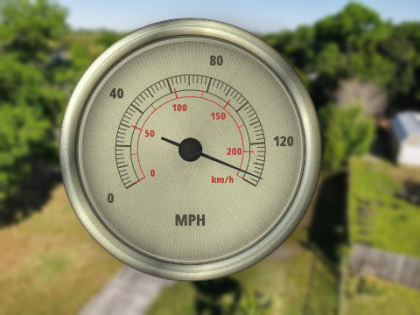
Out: 136; mph
